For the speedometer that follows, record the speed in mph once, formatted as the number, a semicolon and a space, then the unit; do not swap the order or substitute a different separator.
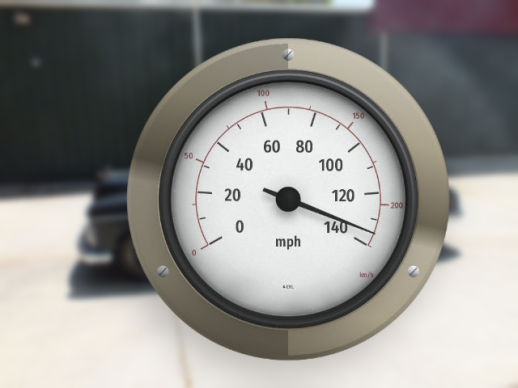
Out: 135; mph
